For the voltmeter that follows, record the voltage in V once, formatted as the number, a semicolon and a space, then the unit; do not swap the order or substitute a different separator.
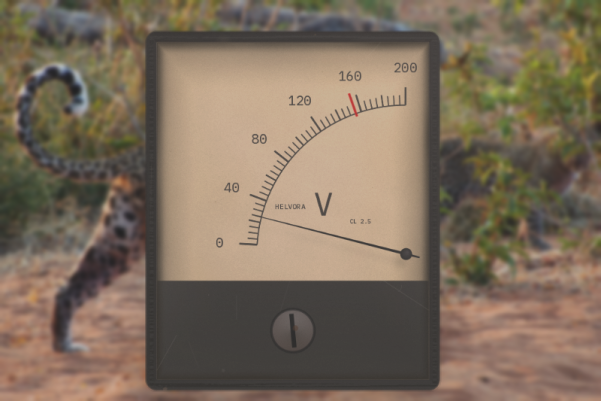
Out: 25; V
